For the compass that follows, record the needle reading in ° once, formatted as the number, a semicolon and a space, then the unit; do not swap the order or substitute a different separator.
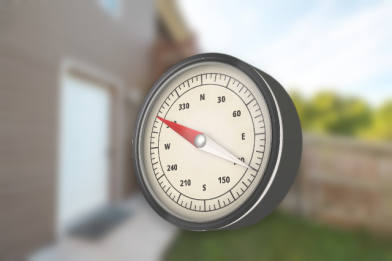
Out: 300; °
